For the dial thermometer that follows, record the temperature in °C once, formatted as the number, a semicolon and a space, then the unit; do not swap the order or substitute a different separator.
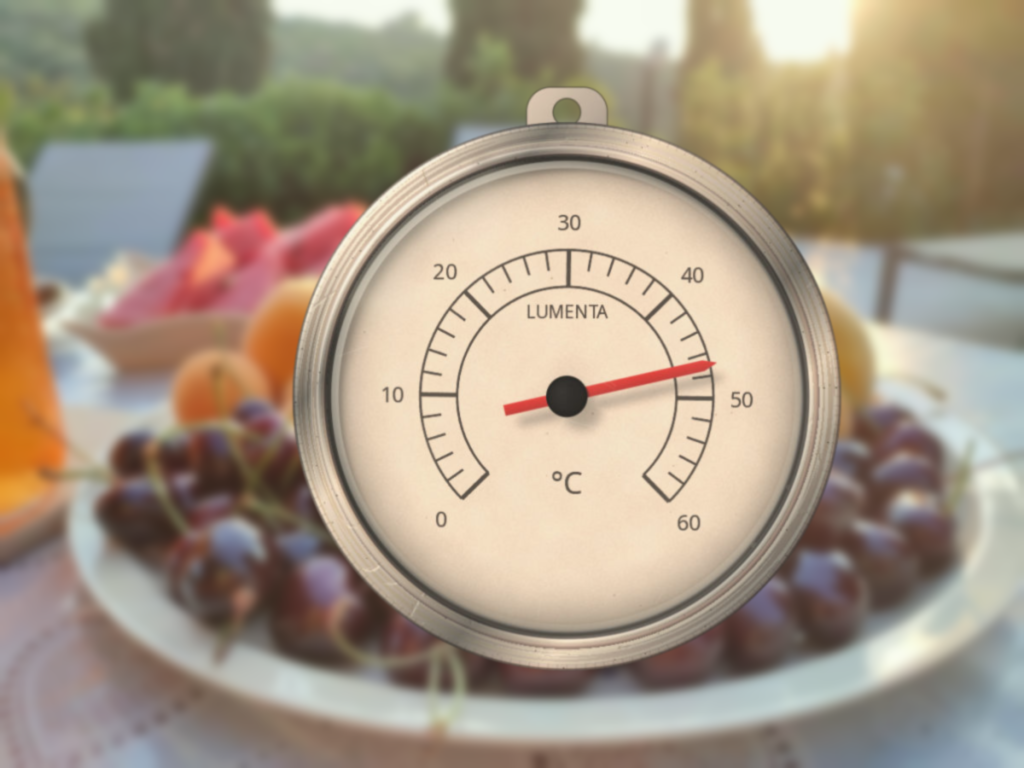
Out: 47; °C
